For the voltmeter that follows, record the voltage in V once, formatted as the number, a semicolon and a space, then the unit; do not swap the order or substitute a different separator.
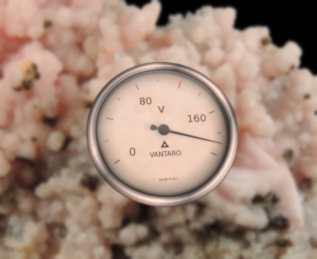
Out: 190; V
